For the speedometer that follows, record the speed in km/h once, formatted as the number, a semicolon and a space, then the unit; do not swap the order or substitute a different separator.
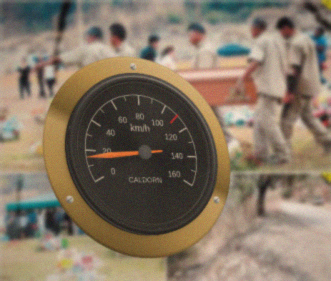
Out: 15; km/h
